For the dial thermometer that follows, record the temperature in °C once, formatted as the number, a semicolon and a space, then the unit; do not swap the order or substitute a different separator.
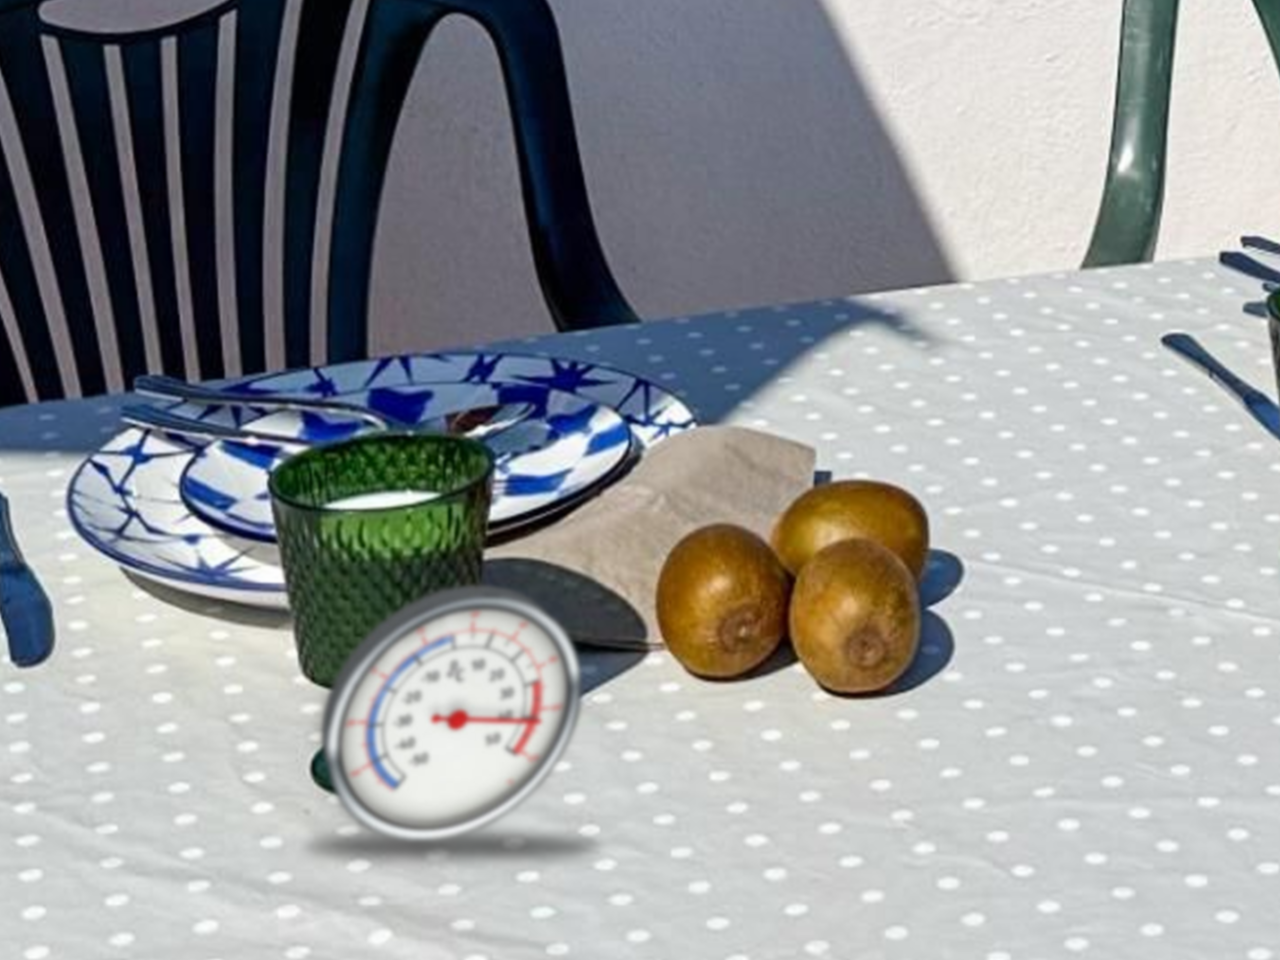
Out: 40; °C
